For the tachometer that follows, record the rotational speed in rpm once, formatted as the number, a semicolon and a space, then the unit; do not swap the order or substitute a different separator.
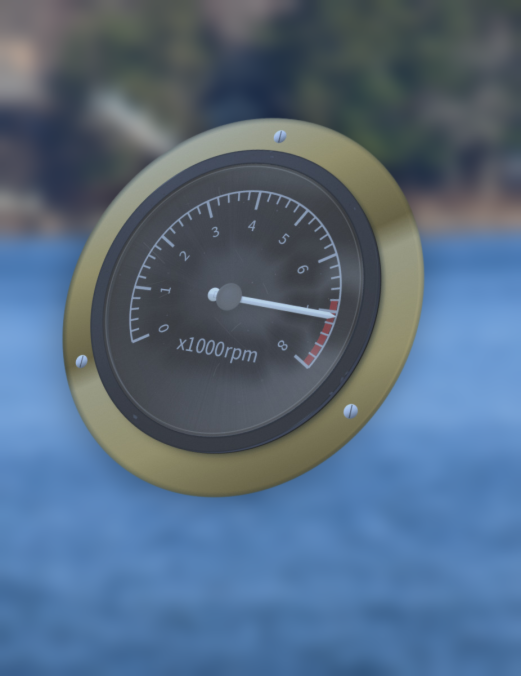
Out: 7100; rpm
